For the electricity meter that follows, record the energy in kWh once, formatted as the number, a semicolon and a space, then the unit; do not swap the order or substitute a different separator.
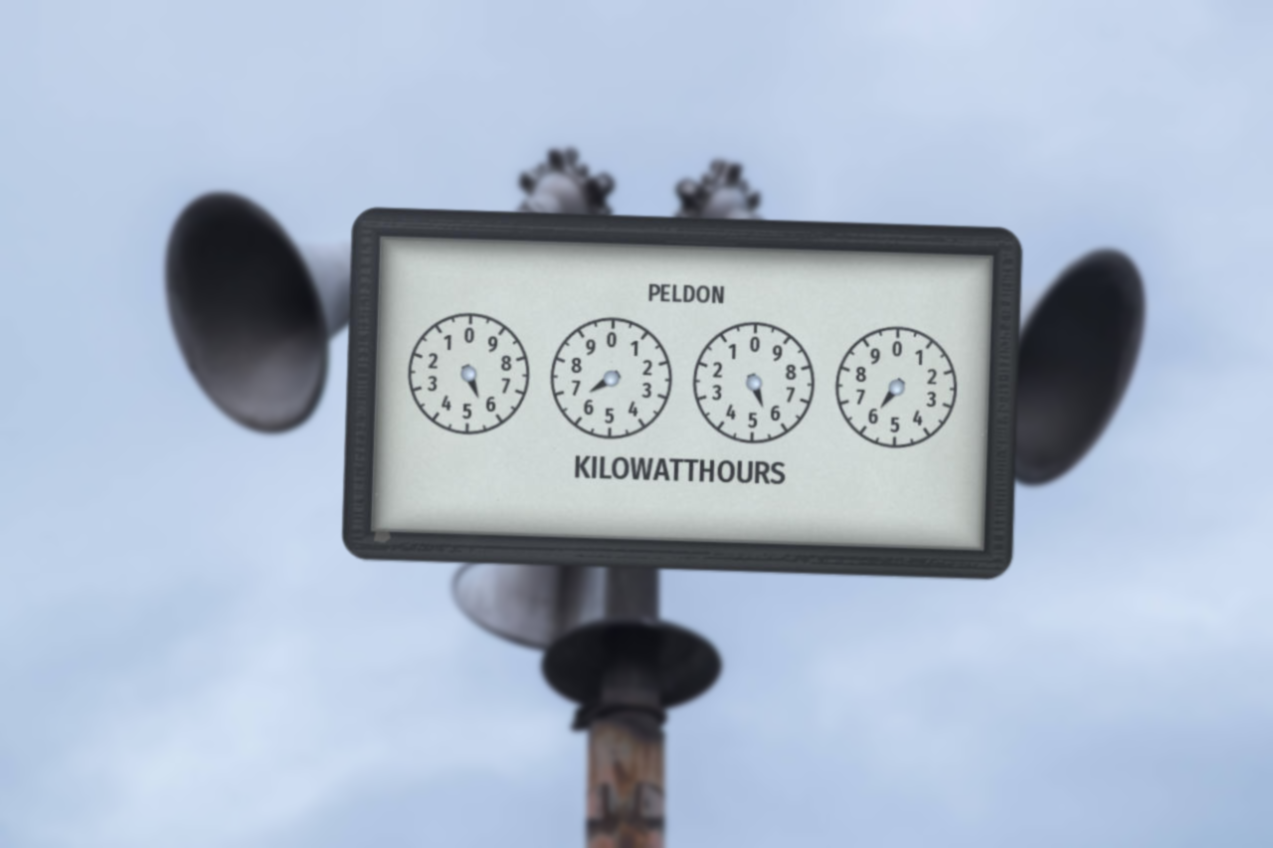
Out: 5656; kWh
